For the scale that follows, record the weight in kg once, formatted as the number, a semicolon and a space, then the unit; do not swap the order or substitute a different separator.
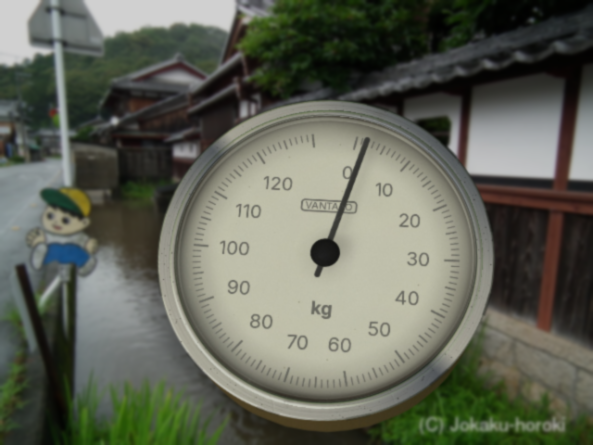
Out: 2; kg
